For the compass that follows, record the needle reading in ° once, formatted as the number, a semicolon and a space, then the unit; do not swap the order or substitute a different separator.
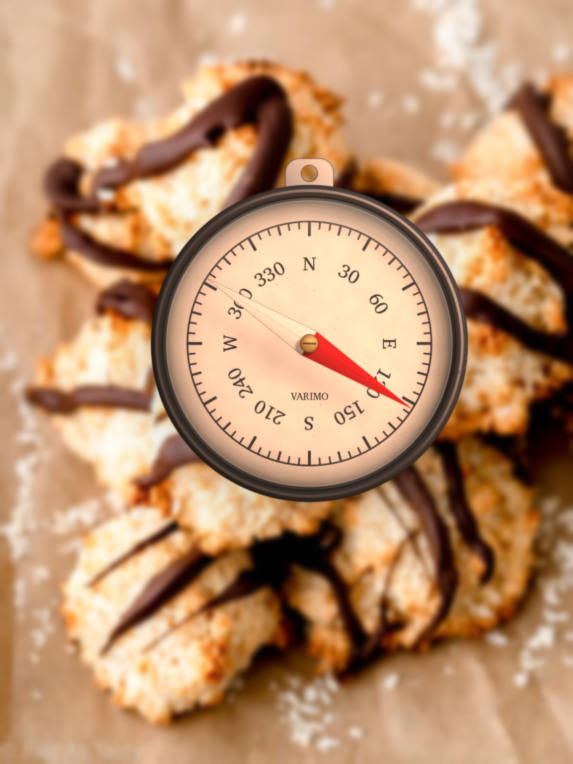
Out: 122.5; °
